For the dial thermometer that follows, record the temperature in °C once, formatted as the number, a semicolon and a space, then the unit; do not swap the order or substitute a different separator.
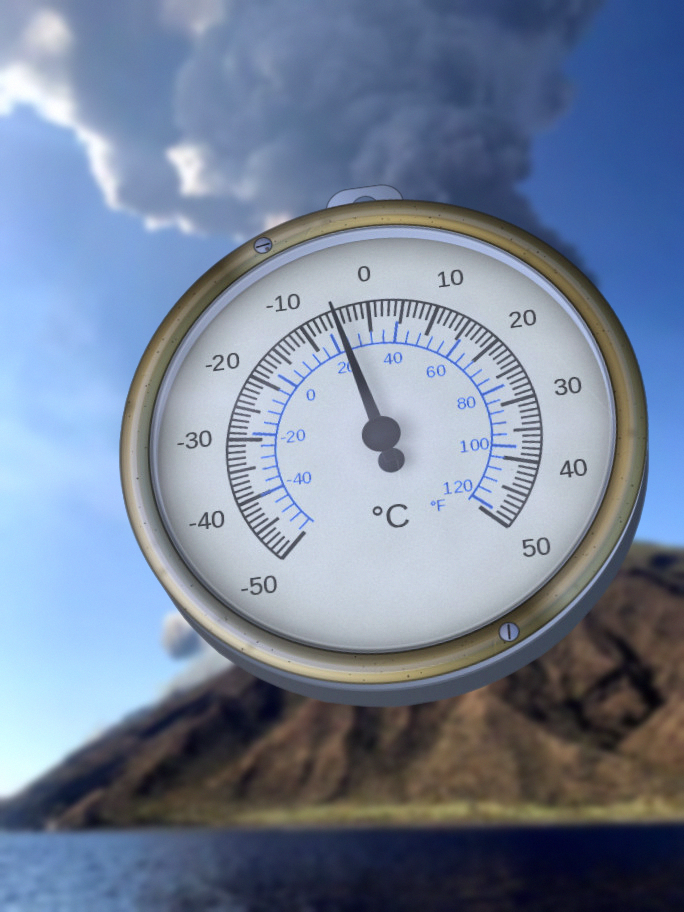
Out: -5; °C
